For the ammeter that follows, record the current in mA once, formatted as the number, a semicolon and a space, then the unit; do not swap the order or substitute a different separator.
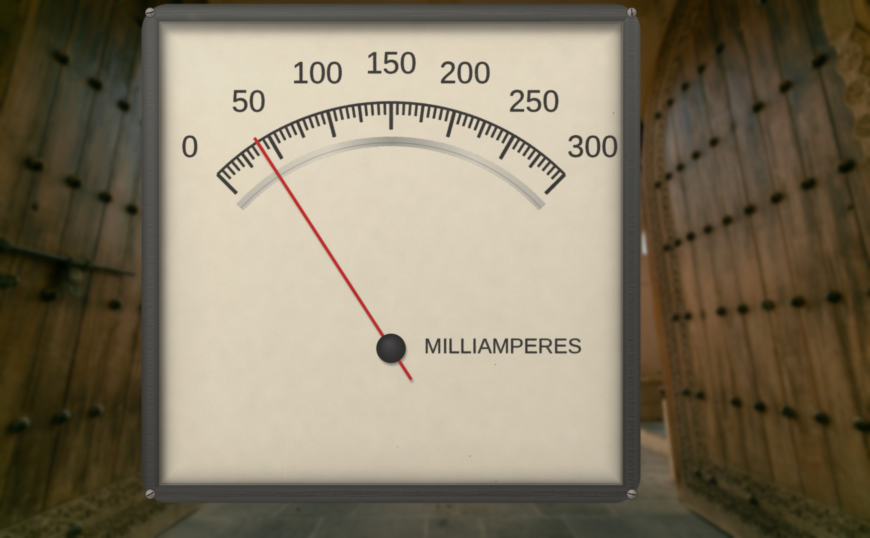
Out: 40; mA
